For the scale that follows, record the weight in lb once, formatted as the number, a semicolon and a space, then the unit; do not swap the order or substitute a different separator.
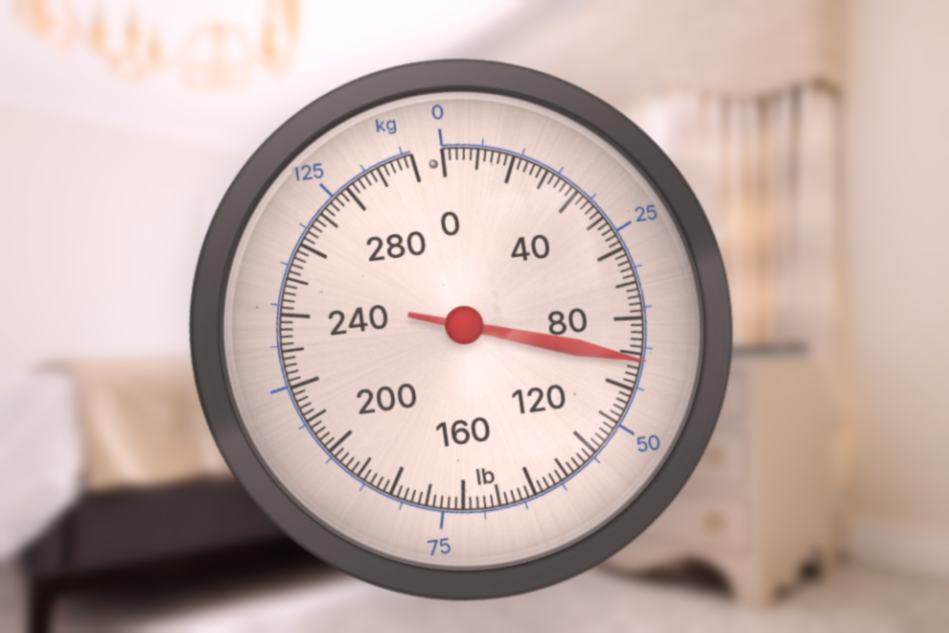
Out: 92; lb
